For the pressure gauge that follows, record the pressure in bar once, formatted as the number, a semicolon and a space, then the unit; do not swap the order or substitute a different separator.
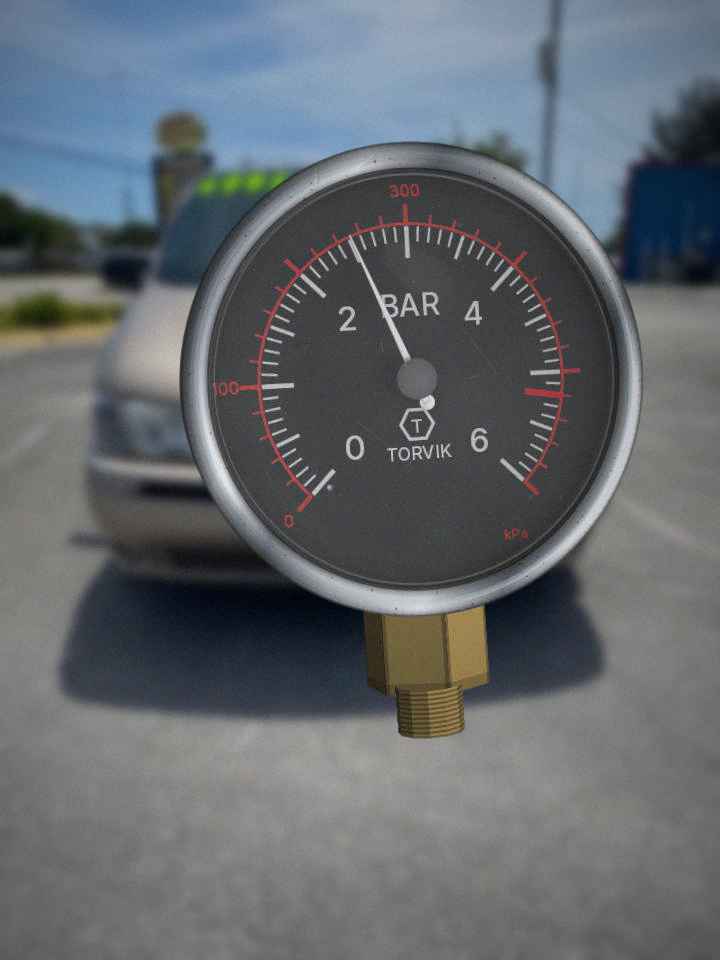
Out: 2.5; bar
